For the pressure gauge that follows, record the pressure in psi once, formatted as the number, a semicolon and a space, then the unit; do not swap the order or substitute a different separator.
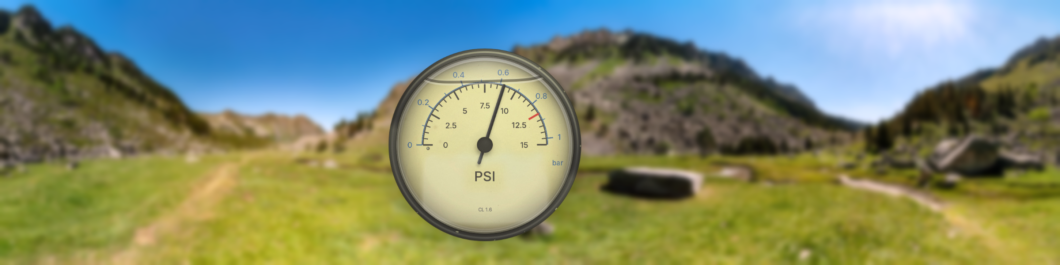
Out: 9; psi
